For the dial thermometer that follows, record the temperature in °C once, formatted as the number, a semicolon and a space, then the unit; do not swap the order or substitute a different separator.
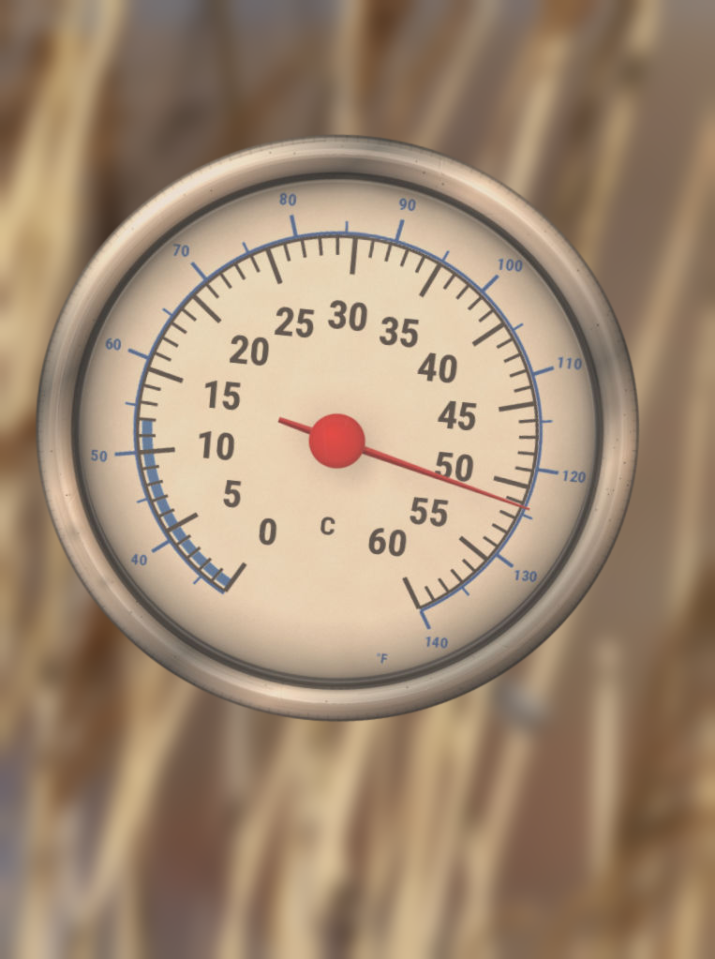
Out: 51; °C
